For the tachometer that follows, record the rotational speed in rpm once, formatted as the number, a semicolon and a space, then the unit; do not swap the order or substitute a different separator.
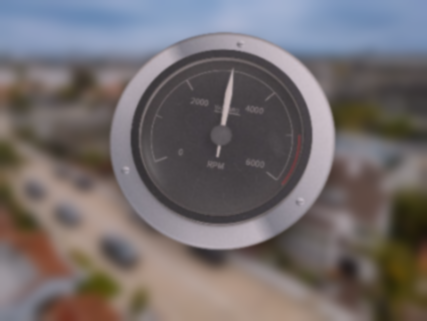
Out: 3000; rpm
